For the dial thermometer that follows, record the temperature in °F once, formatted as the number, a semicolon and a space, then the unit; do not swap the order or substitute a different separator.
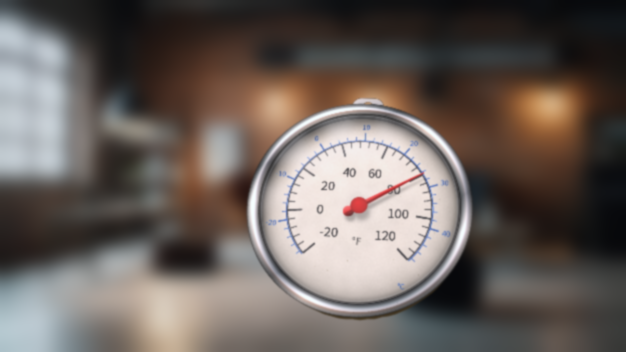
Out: 80; °F
